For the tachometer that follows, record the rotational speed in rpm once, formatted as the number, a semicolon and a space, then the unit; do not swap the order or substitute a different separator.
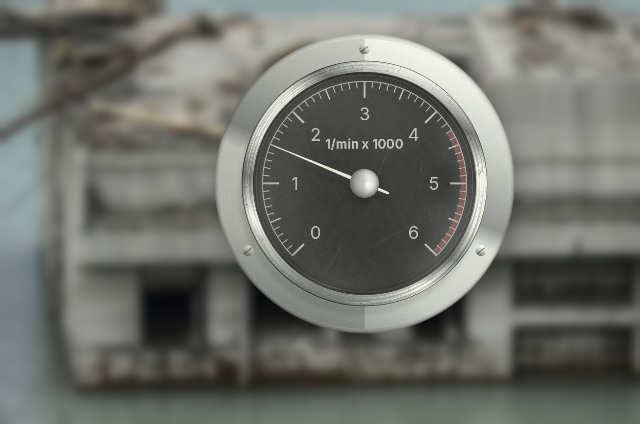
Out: 1500; rpm
